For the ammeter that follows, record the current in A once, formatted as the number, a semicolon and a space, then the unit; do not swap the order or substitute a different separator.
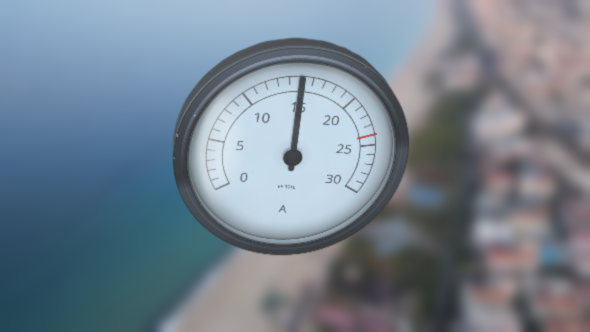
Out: 15; A
